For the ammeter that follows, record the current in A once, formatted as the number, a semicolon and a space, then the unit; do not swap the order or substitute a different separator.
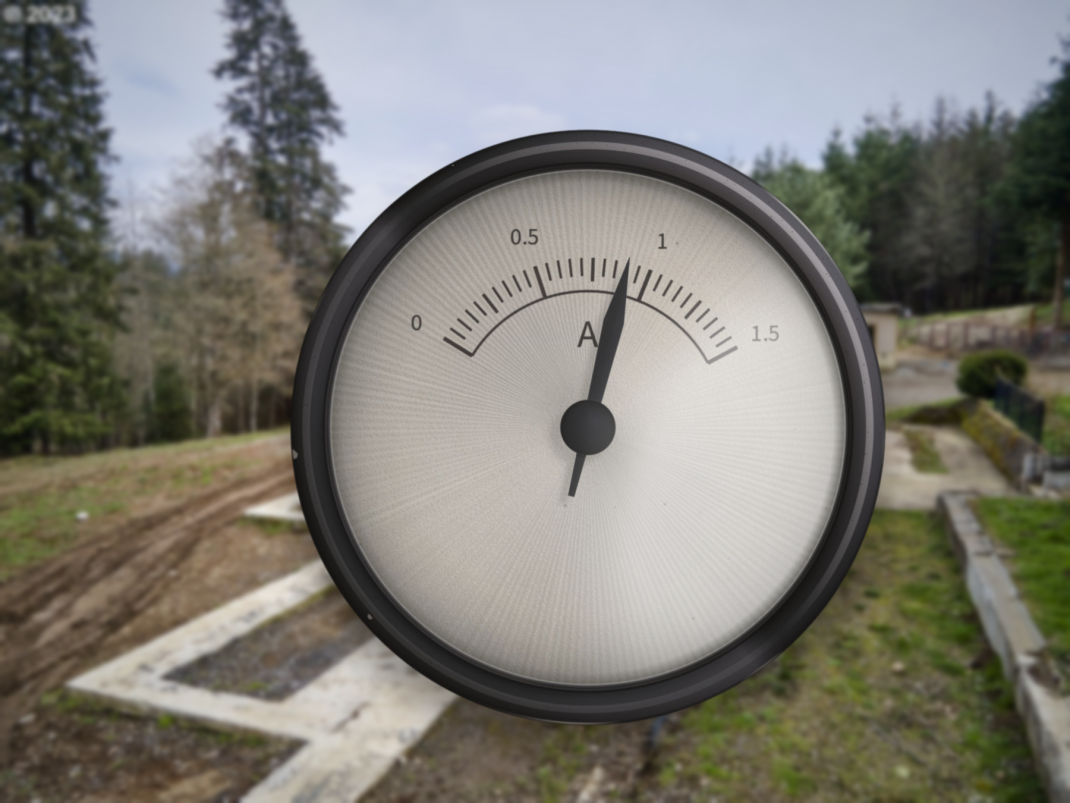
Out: 0.9; A
